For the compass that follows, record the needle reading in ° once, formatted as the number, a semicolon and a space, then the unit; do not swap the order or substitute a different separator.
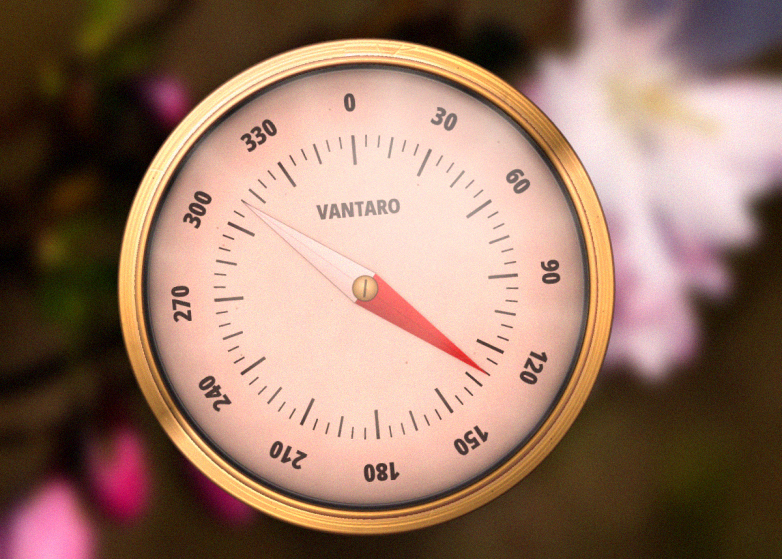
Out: 130; °
